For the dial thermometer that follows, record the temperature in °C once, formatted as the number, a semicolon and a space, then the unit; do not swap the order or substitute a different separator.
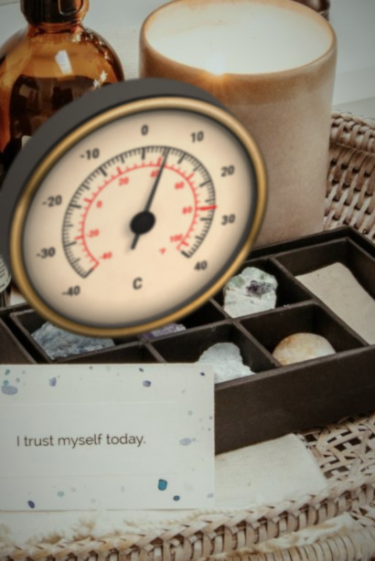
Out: 5; °C
